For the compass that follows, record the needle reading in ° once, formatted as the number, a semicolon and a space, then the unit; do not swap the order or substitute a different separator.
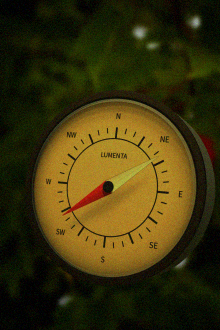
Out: 235; °
